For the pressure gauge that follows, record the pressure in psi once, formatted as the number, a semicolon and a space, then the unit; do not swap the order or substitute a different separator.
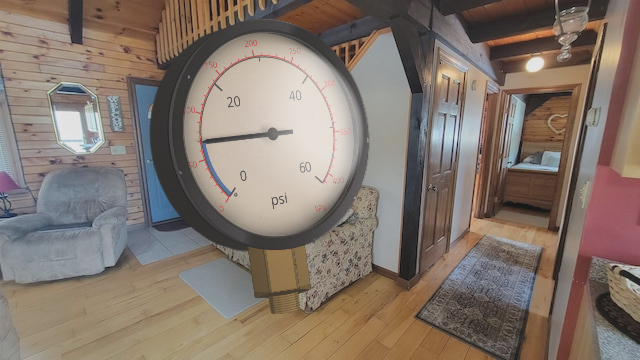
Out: 10; psi
